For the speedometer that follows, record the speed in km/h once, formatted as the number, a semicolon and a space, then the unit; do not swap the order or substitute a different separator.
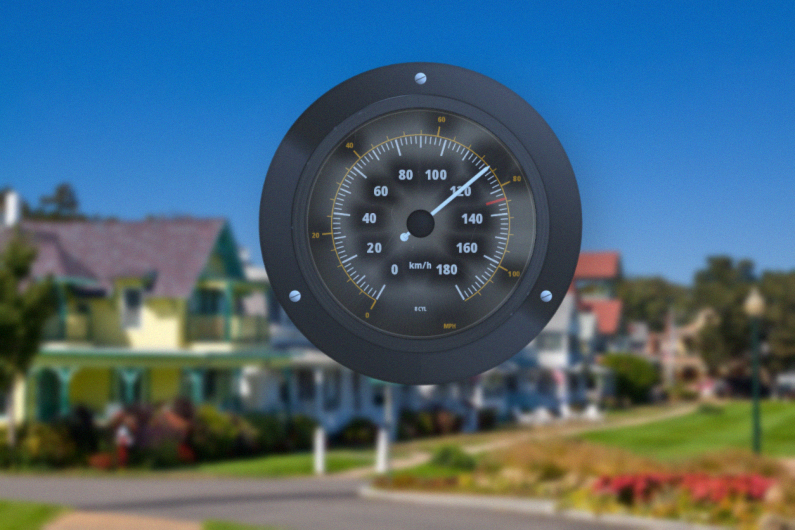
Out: 120; km/h
